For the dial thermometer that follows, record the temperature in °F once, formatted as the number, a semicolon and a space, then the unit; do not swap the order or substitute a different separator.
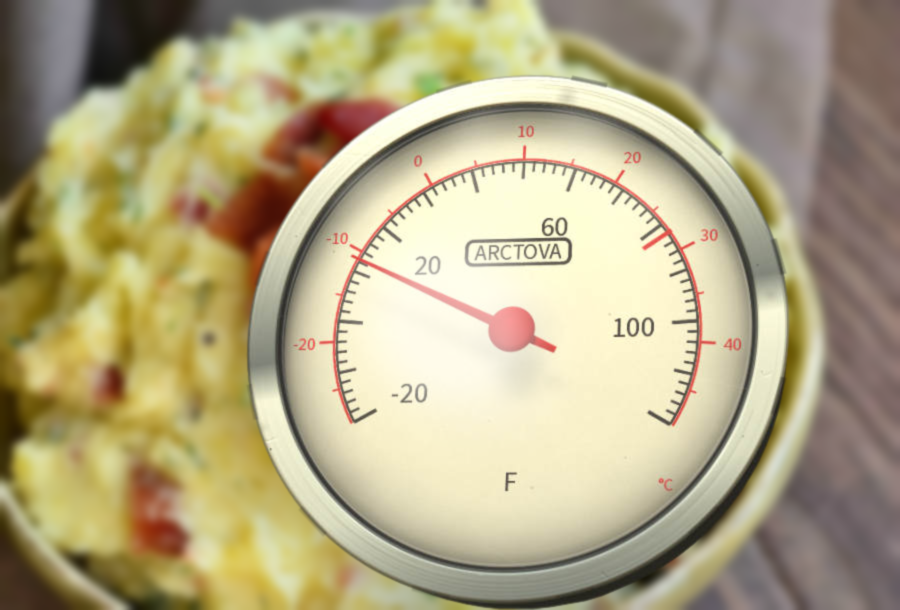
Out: 12; °F
